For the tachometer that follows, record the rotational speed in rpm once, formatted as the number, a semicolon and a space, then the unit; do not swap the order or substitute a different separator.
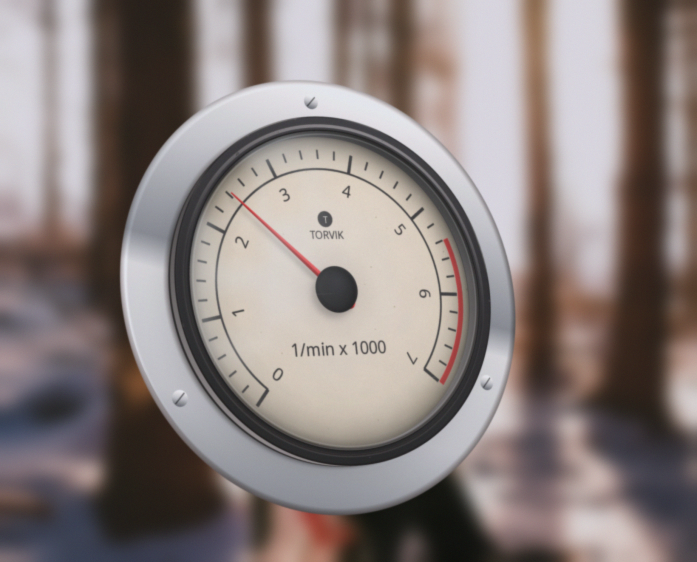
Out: 2400; rpm
